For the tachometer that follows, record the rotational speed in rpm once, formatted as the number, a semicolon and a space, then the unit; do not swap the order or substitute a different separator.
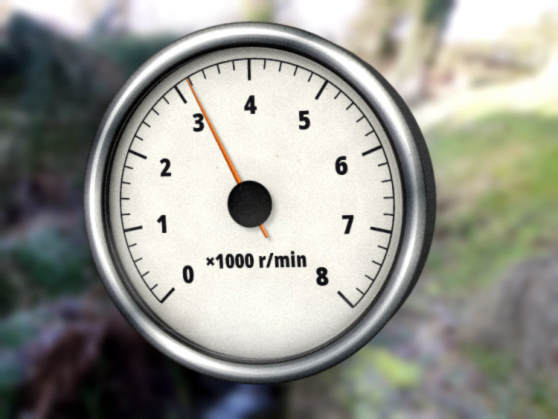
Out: 3200; rpm
